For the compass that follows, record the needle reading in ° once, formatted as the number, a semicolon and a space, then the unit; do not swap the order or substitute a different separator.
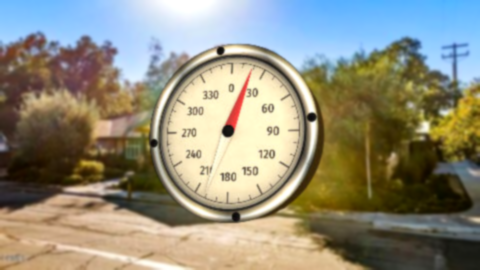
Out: 20; °
